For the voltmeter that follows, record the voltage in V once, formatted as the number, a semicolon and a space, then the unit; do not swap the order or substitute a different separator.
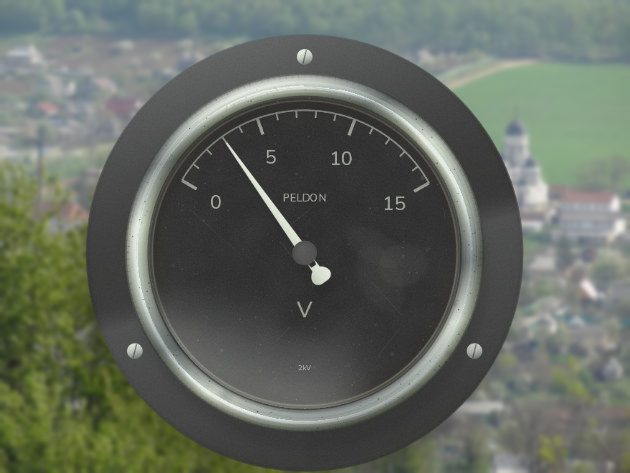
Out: 3; V
